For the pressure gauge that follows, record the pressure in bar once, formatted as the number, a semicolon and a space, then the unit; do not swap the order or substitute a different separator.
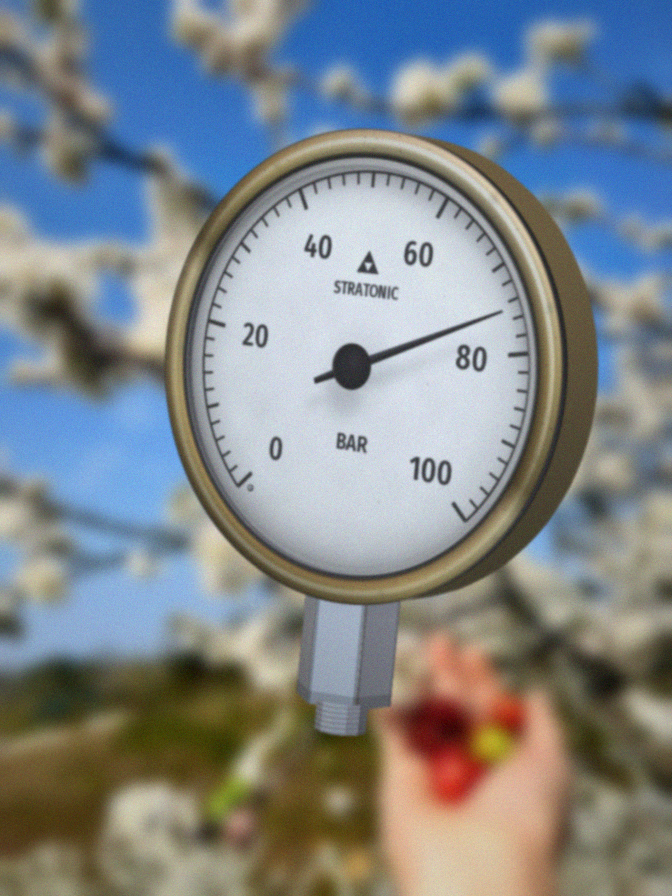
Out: 75; bar
